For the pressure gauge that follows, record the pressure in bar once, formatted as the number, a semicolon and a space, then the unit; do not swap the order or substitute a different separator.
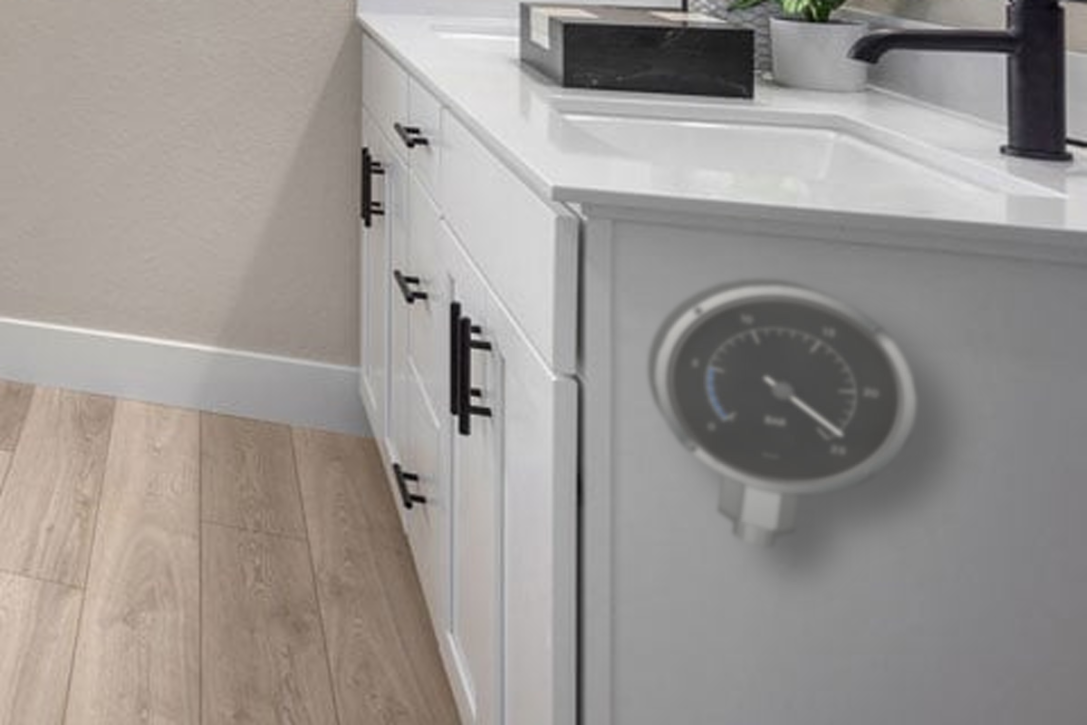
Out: 24; bar
